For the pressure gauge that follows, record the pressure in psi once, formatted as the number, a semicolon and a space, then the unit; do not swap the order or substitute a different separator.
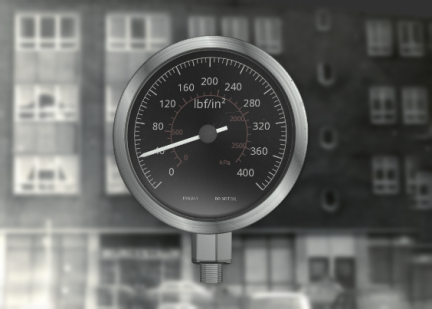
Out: 40; psi
